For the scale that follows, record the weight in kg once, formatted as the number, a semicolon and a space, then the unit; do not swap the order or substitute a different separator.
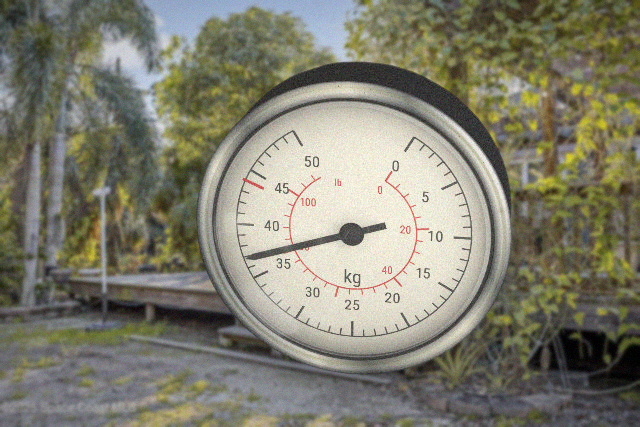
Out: 37; kg
